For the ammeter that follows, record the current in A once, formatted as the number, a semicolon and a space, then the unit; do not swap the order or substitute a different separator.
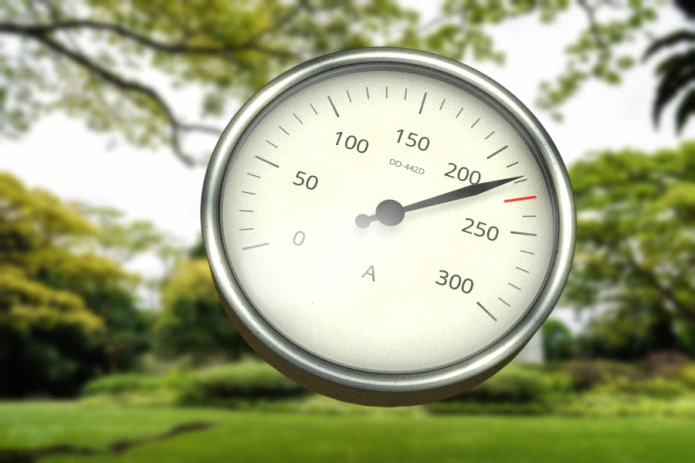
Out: 220; A
